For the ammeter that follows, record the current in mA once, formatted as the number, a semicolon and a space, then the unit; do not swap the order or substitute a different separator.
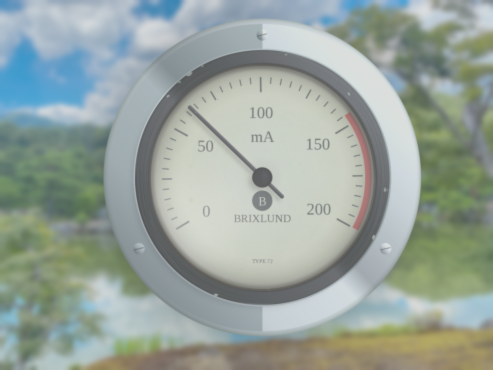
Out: 62.5; mA
